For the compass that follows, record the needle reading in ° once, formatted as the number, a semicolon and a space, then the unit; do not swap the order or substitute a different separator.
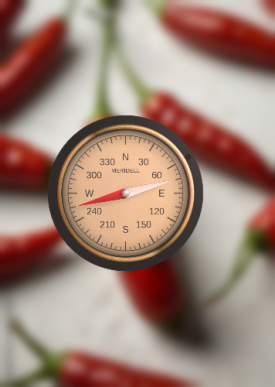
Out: 255; °
